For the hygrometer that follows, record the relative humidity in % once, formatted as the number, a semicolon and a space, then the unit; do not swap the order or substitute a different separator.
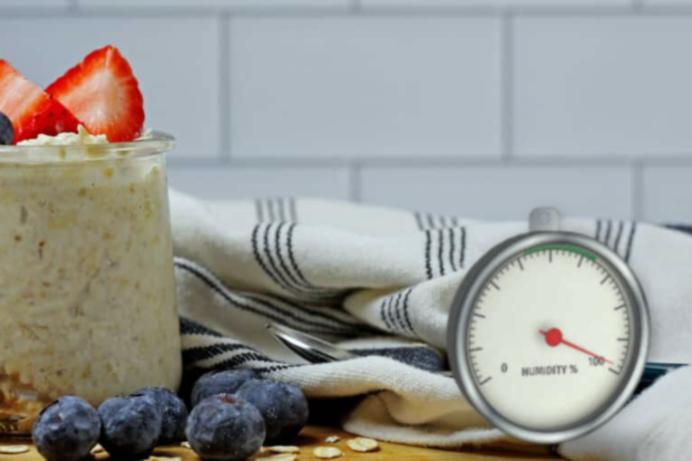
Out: 98; %
